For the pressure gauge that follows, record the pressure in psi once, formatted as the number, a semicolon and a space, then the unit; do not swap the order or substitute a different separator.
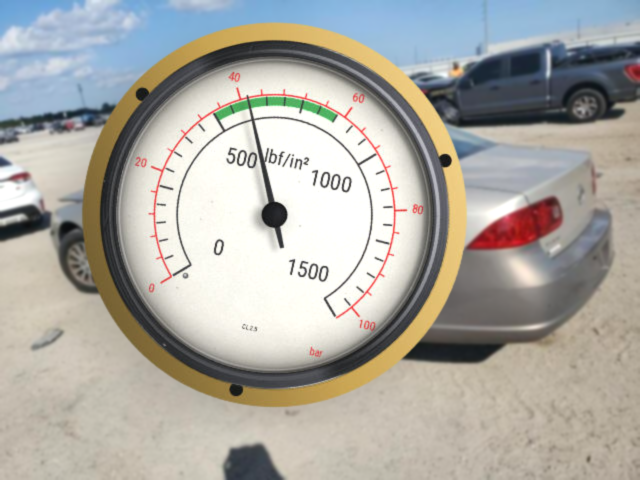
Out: 600; psi
